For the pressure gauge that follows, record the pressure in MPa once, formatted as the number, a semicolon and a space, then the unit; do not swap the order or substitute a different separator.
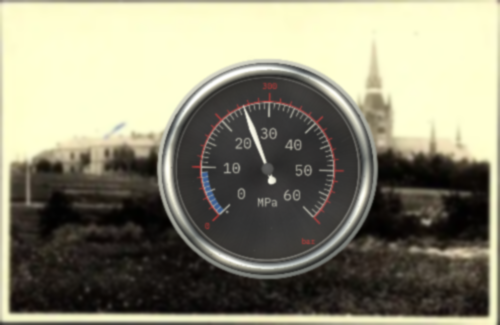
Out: 25; MPa
